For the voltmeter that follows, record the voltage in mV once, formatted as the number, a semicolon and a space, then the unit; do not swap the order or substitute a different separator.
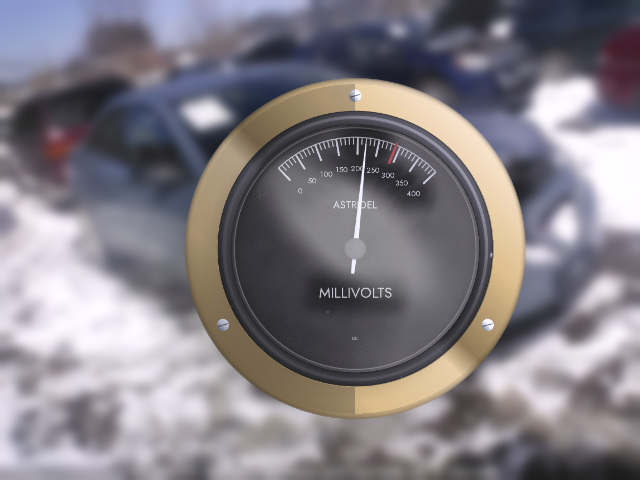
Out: 220; mV
